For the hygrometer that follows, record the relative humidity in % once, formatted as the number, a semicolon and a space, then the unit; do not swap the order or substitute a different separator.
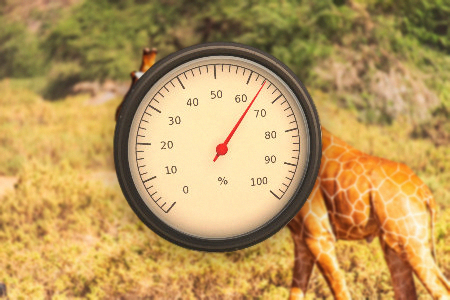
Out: 64; %
